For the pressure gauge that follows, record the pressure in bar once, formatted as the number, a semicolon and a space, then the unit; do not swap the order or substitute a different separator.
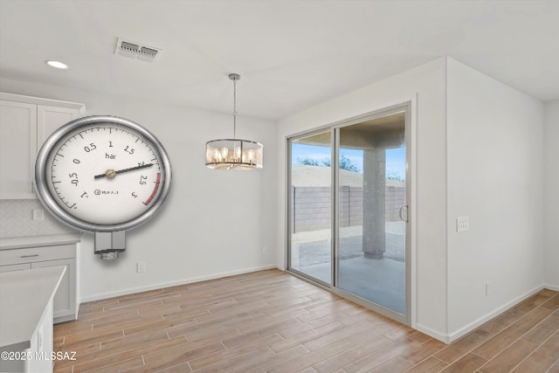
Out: 2.1; bar
